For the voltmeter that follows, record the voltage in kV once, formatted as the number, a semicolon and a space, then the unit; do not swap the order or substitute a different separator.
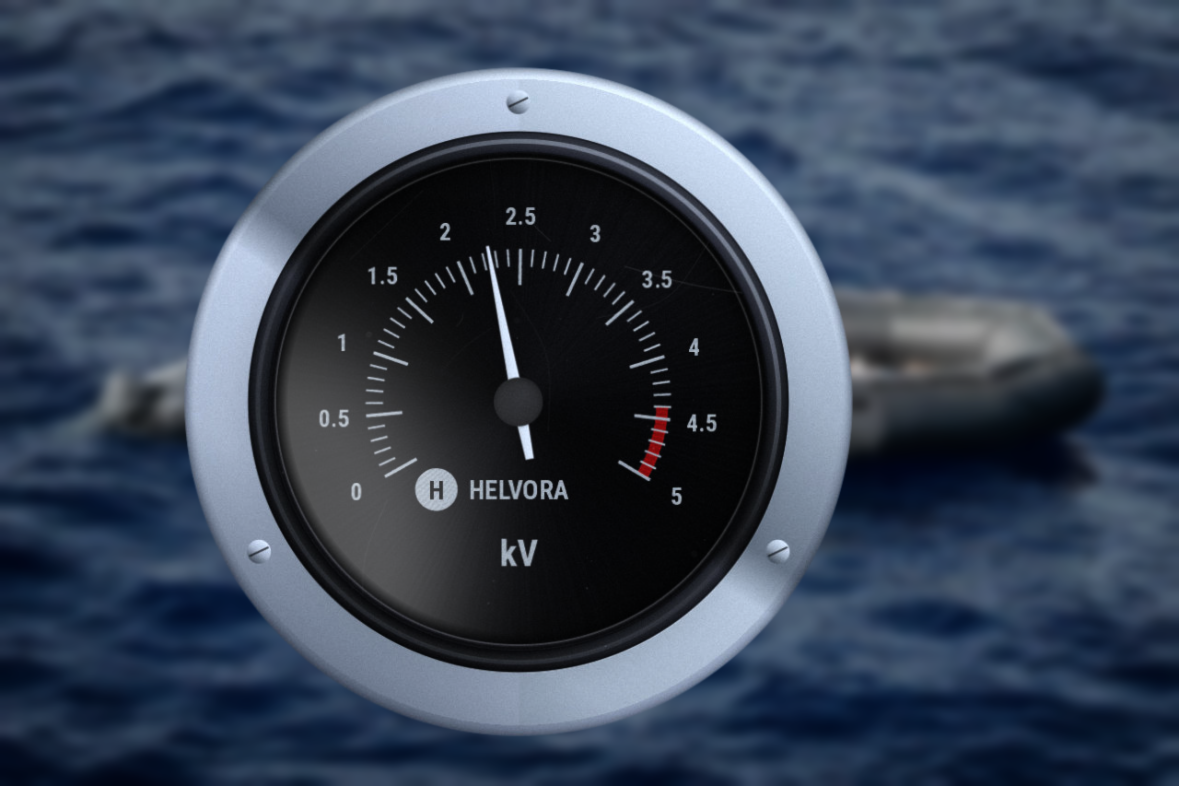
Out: 2.25; kV
